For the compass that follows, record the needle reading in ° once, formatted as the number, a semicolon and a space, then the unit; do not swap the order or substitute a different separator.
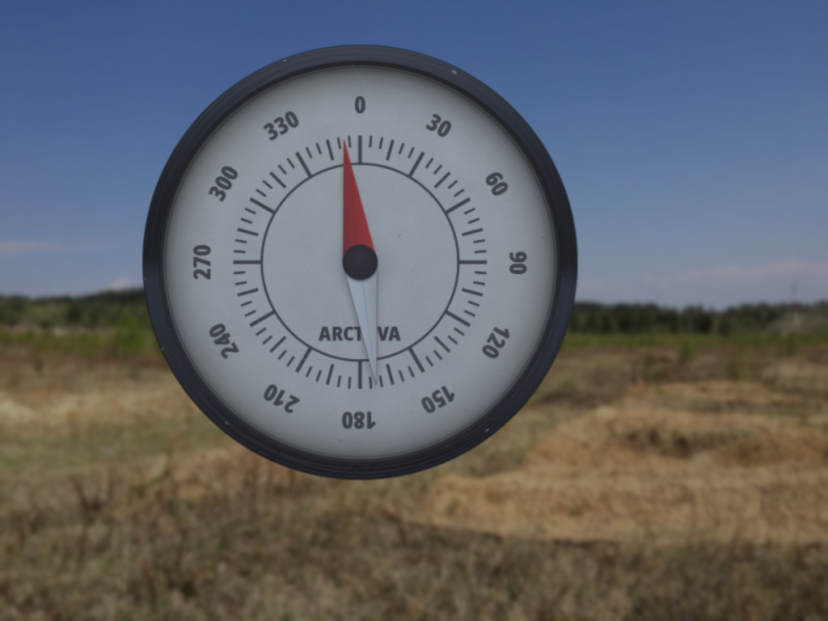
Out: 352.5; °
